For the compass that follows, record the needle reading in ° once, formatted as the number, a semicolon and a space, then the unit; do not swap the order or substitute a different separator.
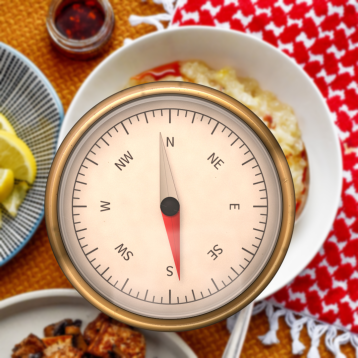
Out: 172.5; °
